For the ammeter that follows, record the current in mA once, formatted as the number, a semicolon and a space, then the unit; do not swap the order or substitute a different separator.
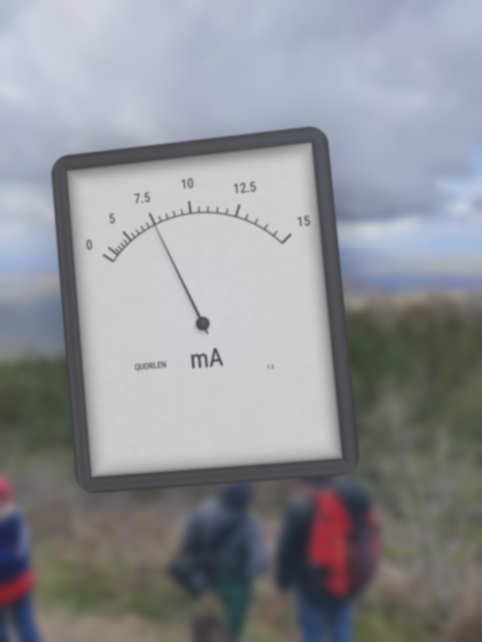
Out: 7.5; mA
